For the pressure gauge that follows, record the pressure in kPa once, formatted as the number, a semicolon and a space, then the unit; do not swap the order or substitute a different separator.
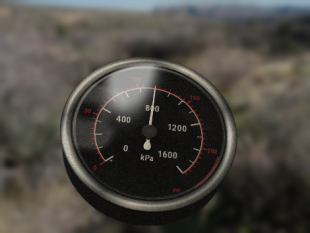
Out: 800; kPa
